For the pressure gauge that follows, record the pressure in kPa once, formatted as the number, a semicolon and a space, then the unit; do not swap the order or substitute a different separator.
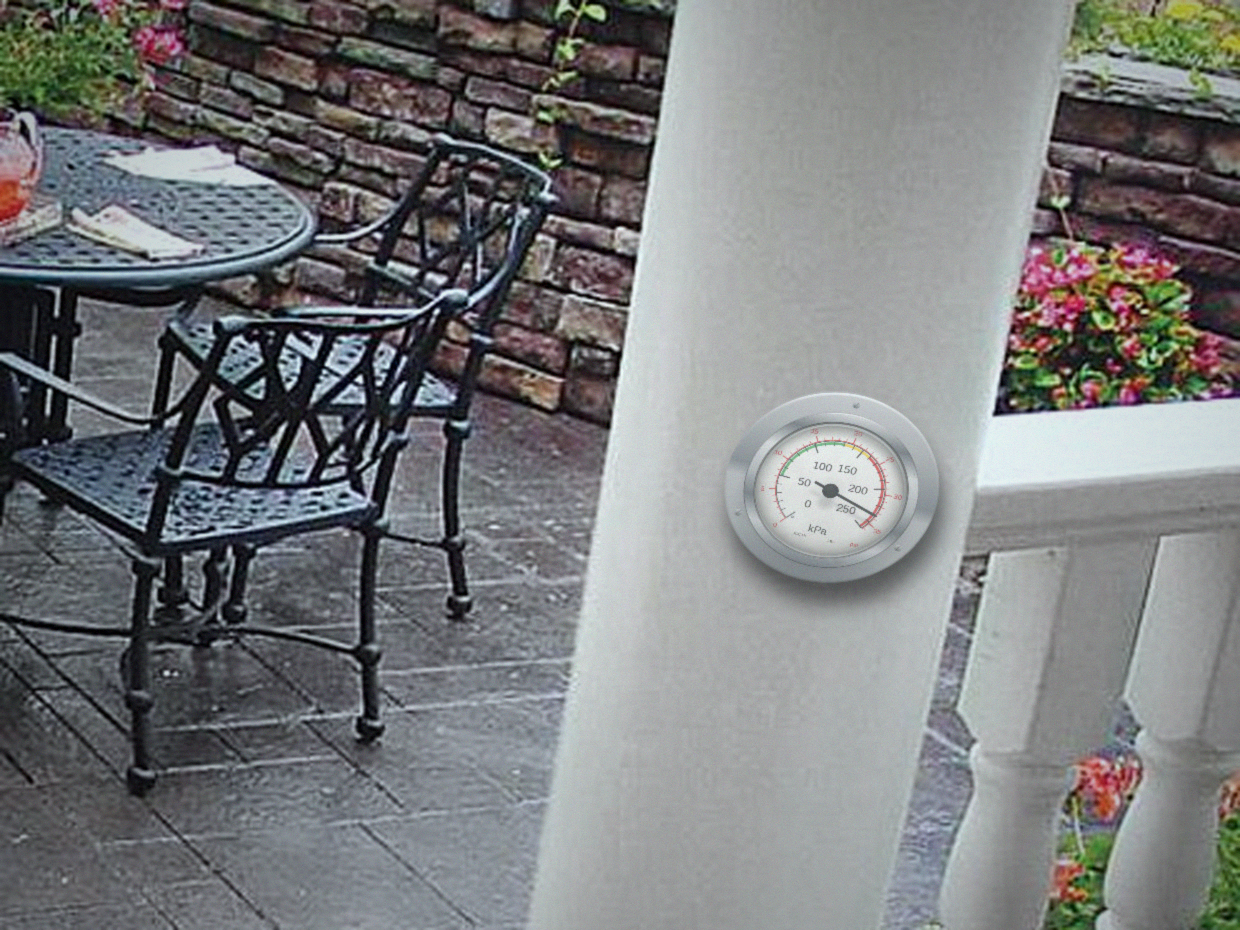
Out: 230; kPa
